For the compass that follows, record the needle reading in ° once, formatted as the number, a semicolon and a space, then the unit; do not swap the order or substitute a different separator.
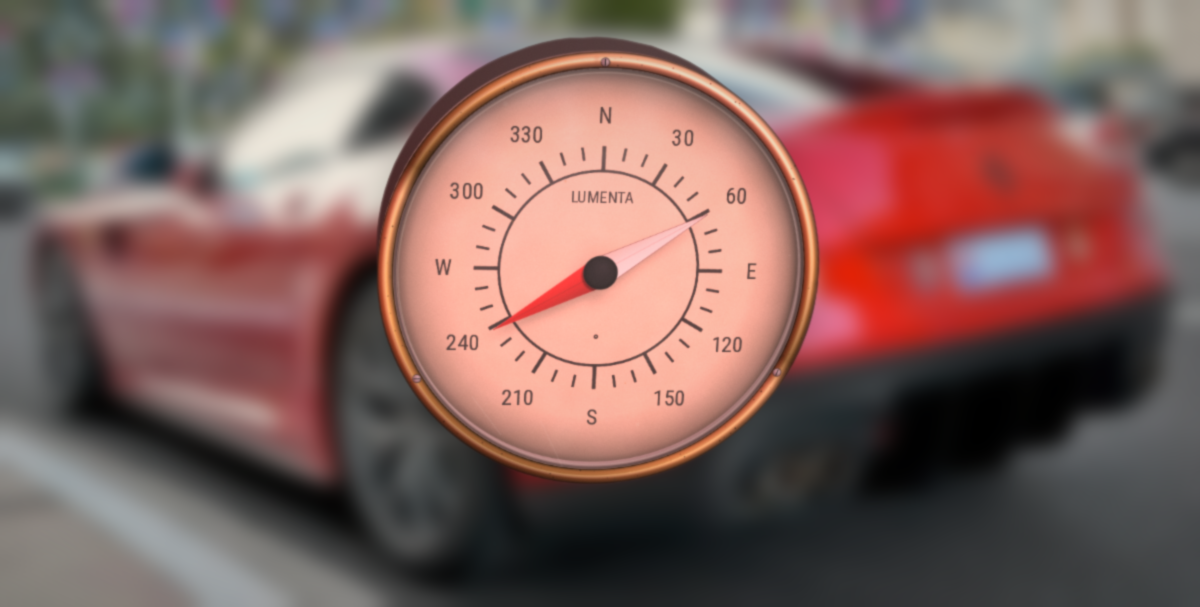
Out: 240; °
